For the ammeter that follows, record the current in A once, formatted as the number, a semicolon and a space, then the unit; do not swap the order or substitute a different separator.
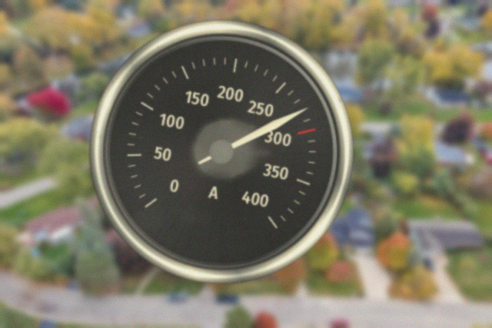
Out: 280; A
